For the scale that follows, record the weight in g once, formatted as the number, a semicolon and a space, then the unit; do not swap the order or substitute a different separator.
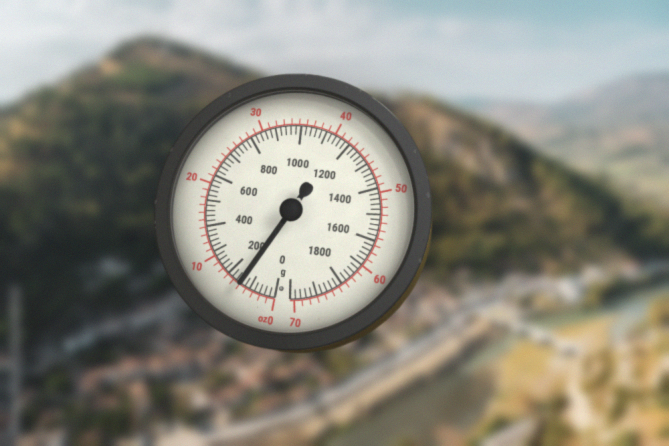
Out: 140; g
